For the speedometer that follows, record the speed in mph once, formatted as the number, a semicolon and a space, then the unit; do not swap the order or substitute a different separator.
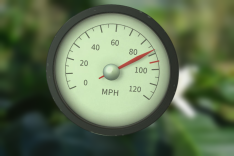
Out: 87.5; mph
